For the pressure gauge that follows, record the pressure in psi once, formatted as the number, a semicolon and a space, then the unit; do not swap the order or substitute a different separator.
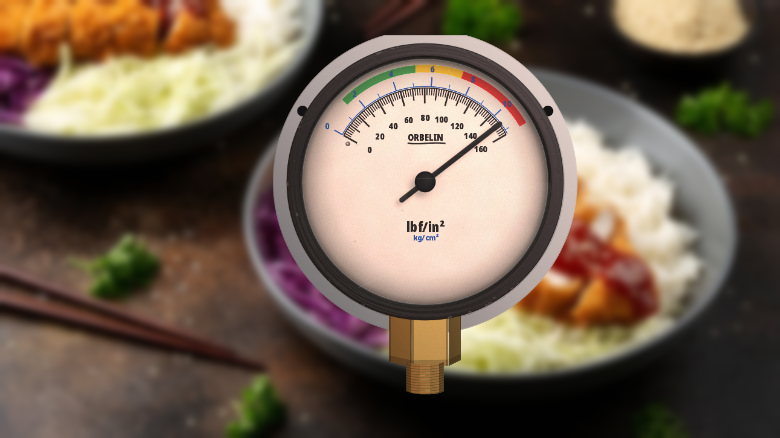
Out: 150; psi
